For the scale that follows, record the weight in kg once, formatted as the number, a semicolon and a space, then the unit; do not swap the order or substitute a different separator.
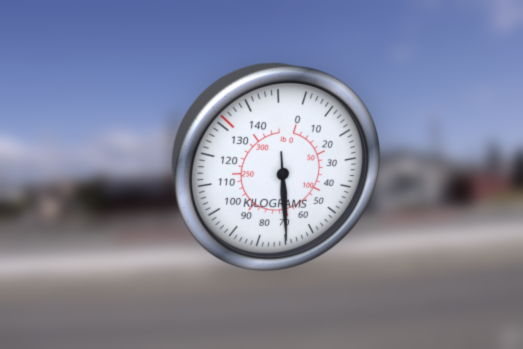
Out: 70; kg
